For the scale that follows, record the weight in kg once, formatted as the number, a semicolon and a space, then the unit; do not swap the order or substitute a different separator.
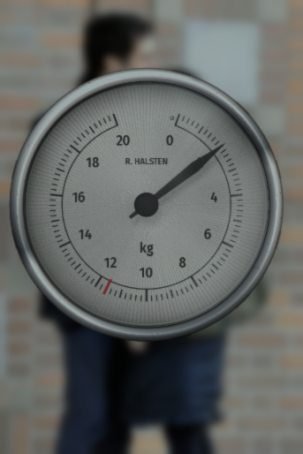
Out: 2; kg
